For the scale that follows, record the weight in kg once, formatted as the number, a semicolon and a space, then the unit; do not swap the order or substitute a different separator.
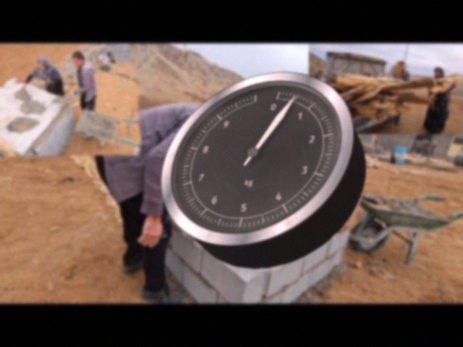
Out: 0.5; kg
